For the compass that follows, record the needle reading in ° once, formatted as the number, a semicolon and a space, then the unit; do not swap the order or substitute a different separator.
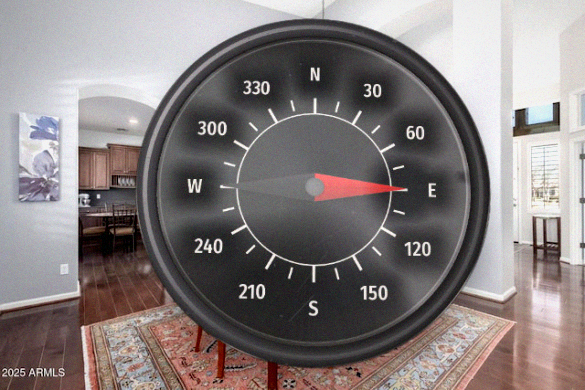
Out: 90; °
